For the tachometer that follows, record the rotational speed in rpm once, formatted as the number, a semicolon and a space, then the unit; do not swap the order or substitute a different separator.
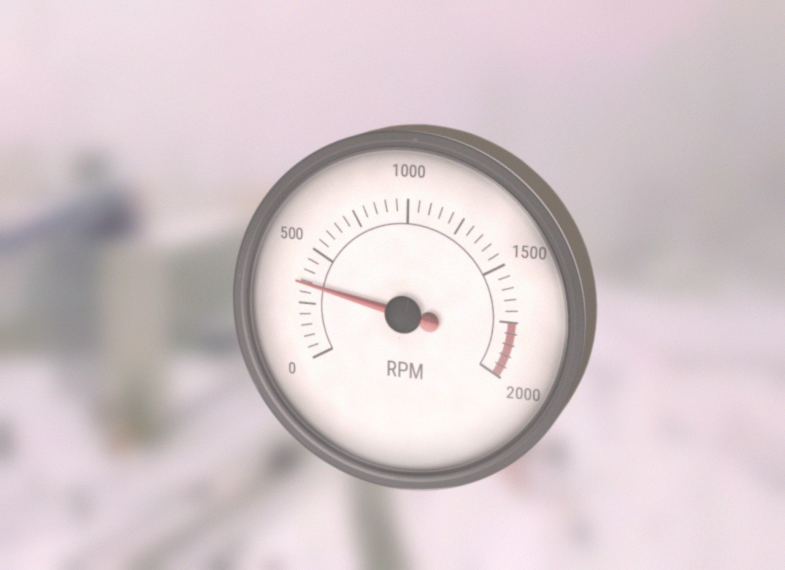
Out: 350; rpm
